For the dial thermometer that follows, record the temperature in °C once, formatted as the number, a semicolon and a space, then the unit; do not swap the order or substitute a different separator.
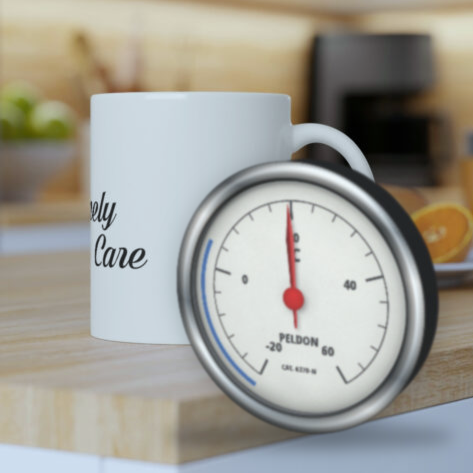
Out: 20; °C
